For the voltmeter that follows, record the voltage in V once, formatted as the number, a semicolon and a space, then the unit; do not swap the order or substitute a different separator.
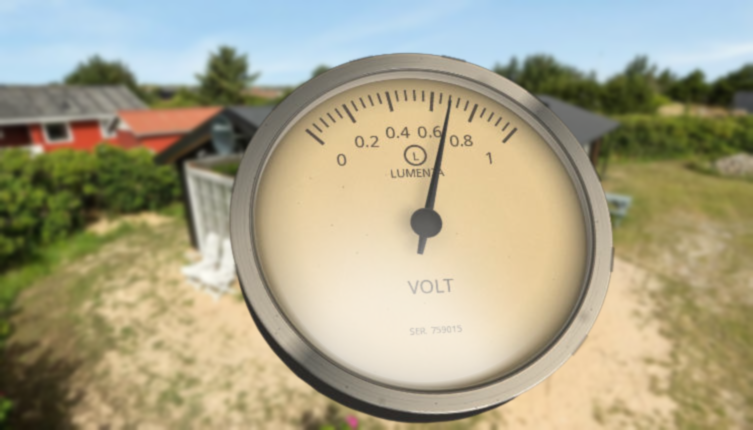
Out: 0.68; V
